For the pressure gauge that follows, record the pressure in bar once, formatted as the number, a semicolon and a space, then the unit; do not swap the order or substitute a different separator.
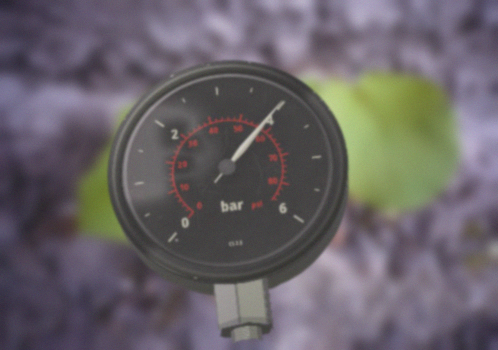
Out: 4; bar
